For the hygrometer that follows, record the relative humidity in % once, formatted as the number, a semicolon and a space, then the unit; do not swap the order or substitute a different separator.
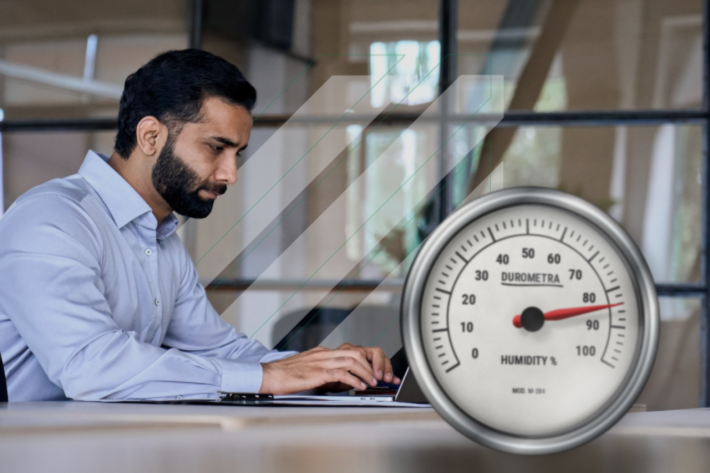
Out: 84; %
